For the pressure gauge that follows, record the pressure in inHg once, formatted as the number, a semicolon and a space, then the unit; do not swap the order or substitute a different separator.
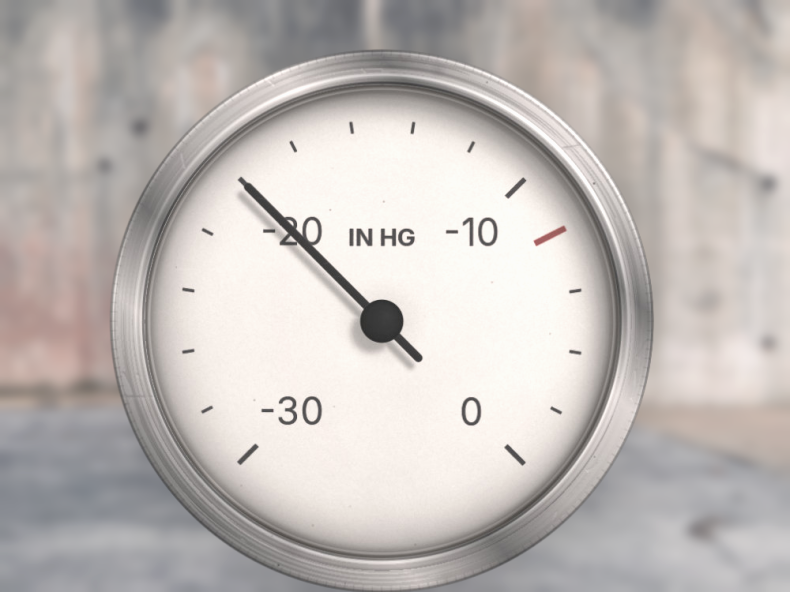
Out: -20; inHg
